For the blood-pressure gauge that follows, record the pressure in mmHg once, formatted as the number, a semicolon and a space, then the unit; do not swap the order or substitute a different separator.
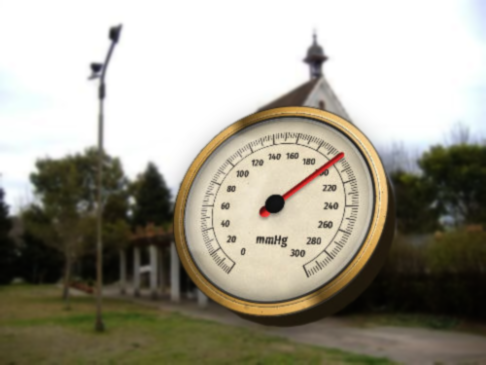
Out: 200; mmHg
